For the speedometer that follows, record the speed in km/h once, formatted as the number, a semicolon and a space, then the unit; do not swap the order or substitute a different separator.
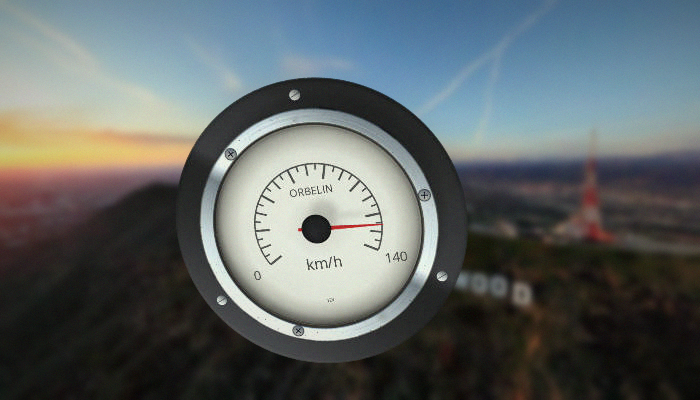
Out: 125; km/h
